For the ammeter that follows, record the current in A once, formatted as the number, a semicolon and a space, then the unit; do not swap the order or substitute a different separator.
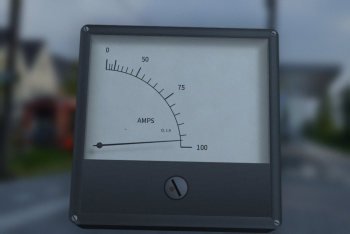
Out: 97.5; A
